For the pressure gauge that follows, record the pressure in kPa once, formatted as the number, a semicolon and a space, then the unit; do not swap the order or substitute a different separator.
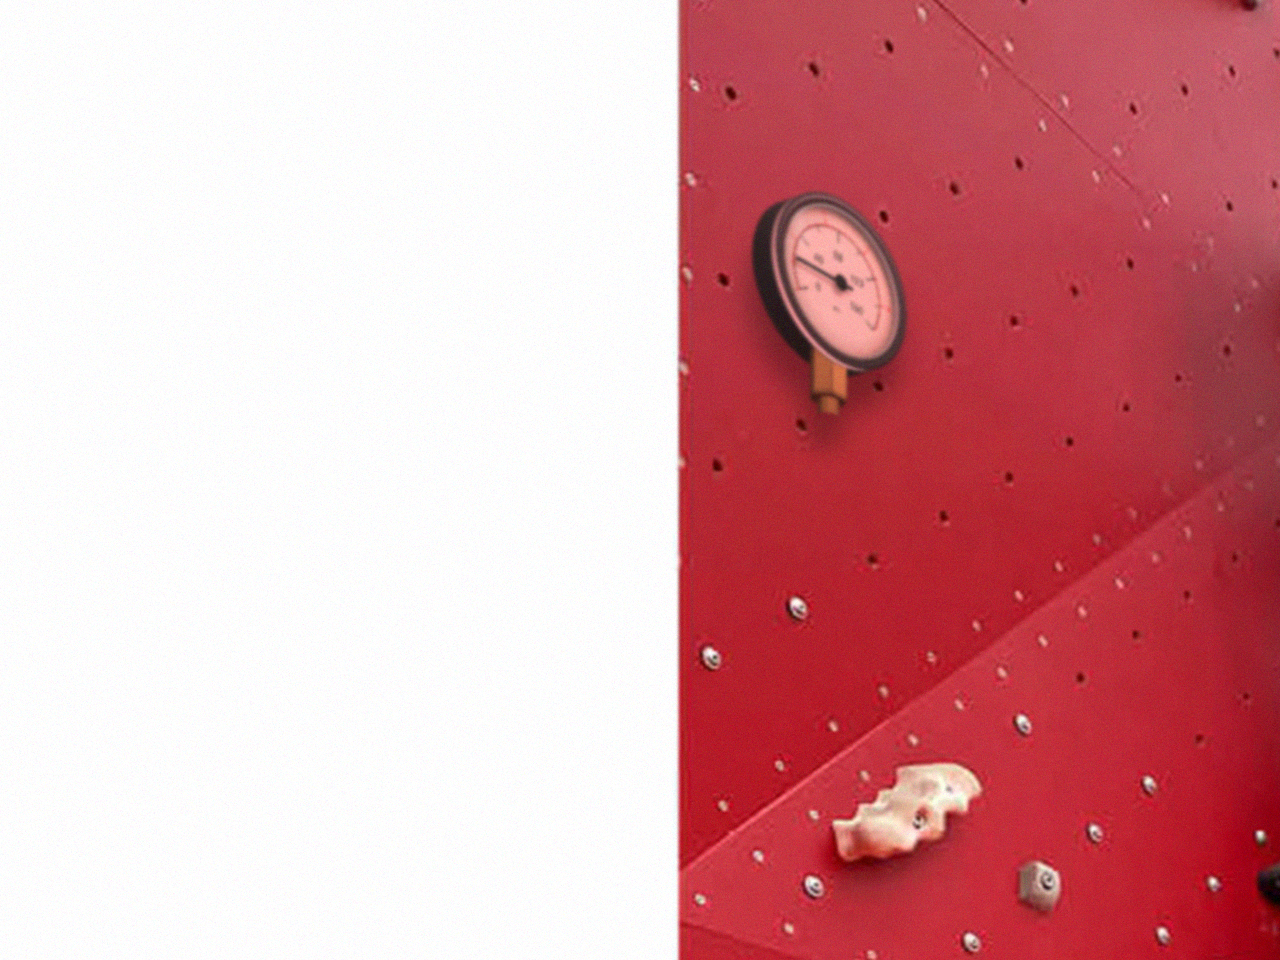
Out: 20; kPa
